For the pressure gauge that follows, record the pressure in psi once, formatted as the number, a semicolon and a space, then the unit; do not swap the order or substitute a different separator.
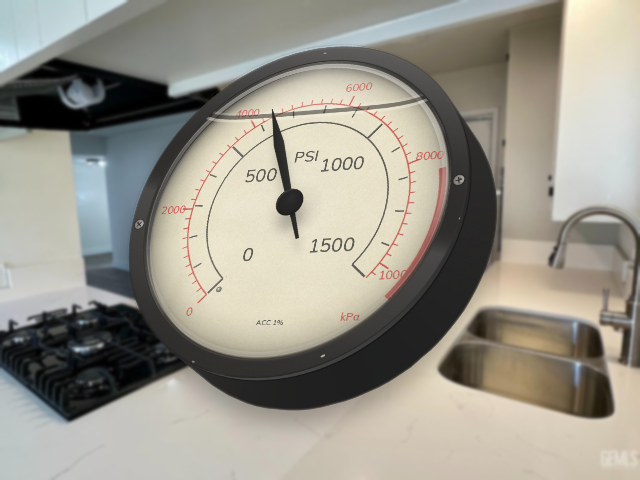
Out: 650; psi
